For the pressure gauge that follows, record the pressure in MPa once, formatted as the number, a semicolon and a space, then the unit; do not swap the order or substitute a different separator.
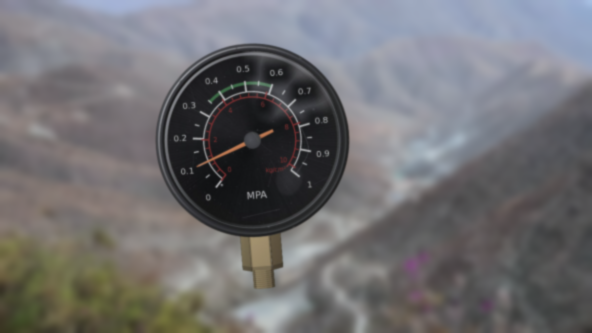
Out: 0.1; MPa
